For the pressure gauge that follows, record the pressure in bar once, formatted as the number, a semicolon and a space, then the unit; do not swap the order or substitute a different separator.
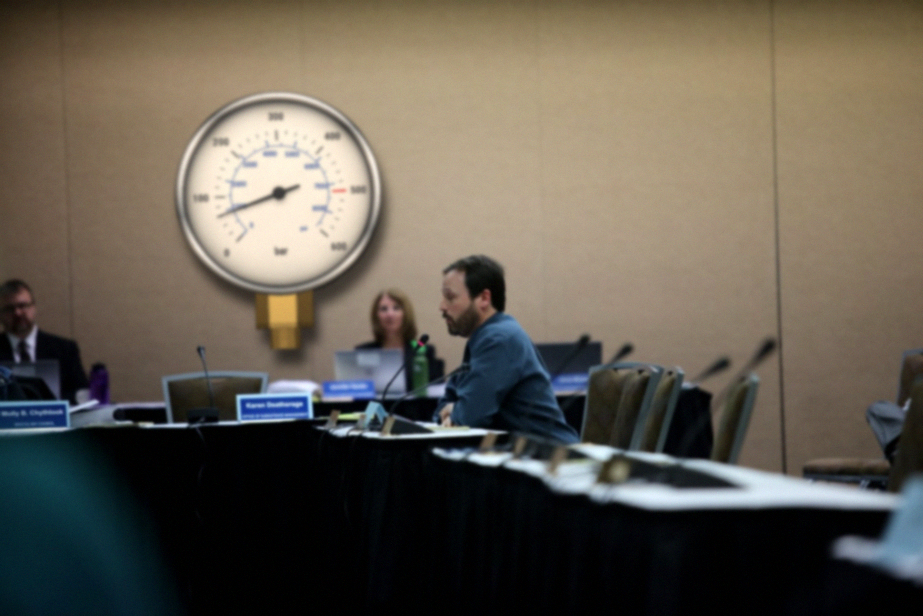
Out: 60; bar
